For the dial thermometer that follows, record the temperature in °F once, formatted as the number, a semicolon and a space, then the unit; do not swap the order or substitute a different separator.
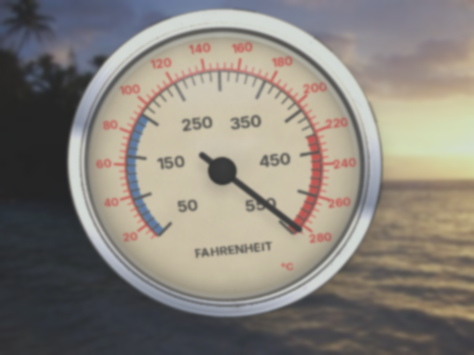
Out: 540; °F
